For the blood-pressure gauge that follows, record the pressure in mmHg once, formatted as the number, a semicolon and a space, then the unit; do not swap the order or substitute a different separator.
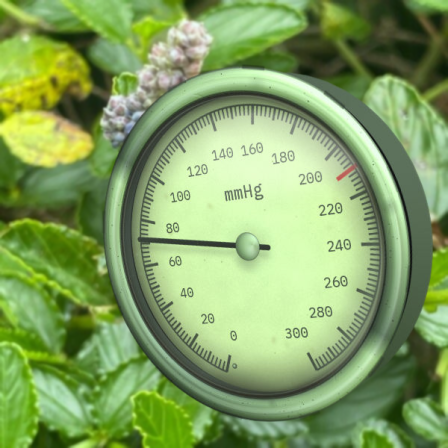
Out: 72; mmHg
